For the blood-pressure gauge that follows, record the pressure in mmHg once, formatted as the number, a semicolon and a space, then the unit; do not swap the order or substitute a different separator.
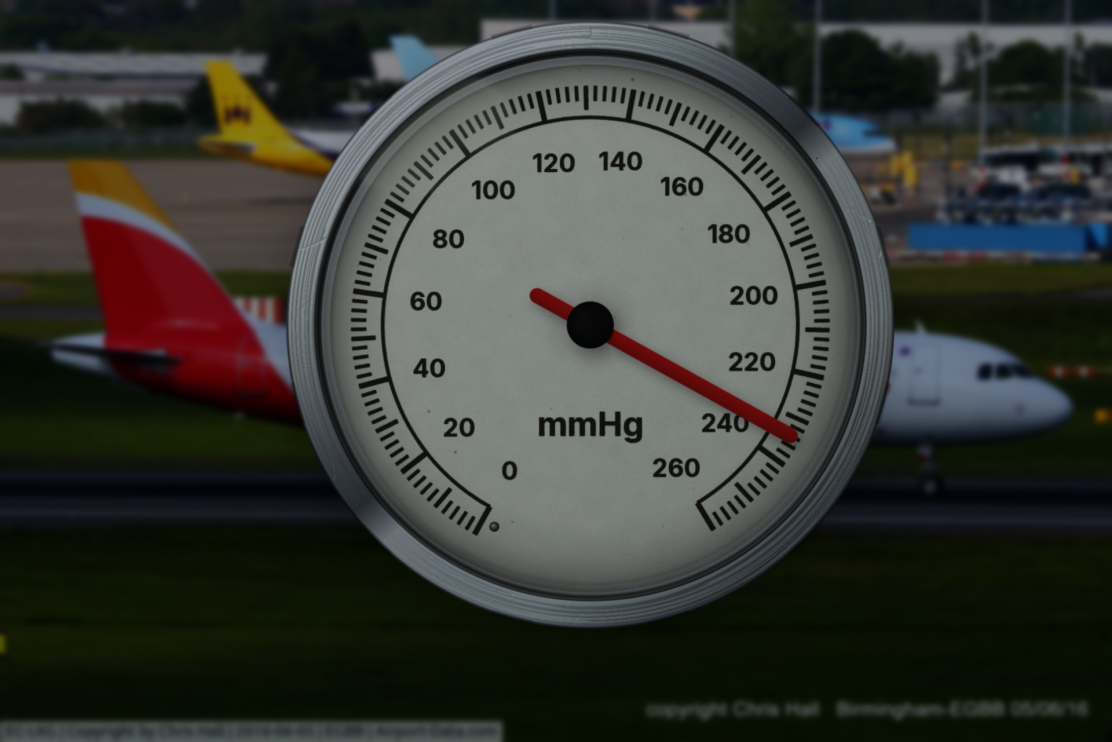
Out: 234; mmHg
